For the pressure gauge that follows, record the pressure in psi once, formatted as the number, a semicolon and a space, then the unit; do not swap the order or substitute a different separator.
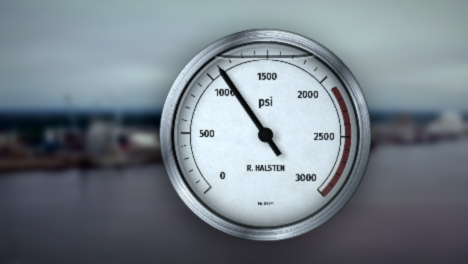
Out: 1100; psi
